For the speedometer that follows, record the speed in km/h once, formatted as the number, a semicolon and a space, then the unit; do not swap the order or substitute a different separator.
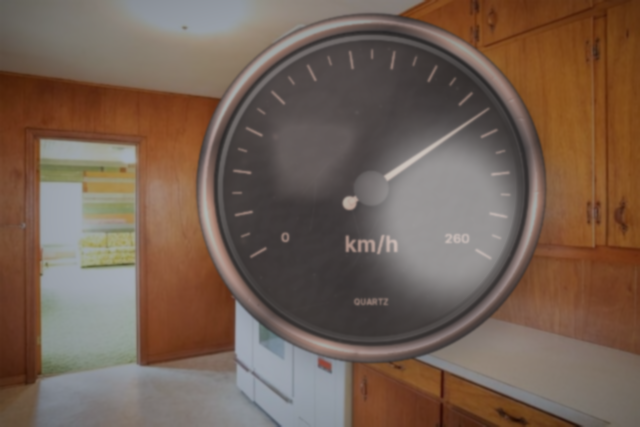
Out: 190; km/h
